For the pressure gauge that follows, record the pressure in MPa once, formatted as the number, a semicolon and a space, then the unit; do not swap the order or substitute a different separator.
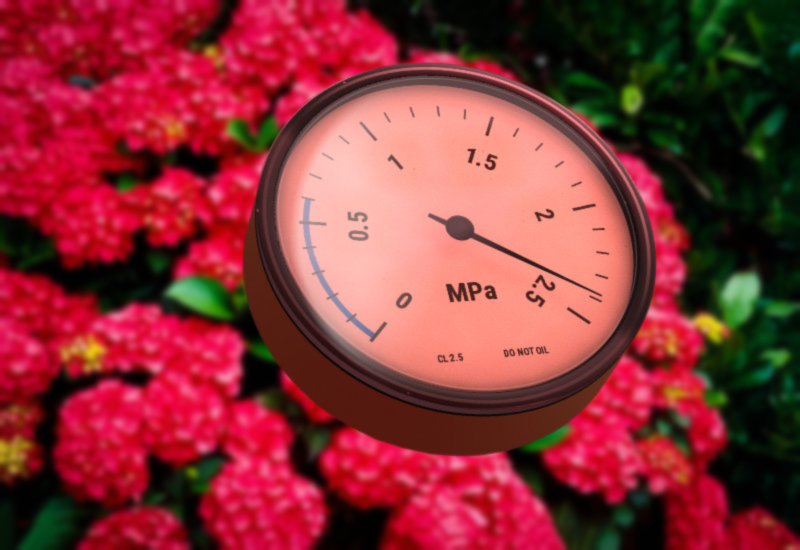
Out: 2.4; MPa
